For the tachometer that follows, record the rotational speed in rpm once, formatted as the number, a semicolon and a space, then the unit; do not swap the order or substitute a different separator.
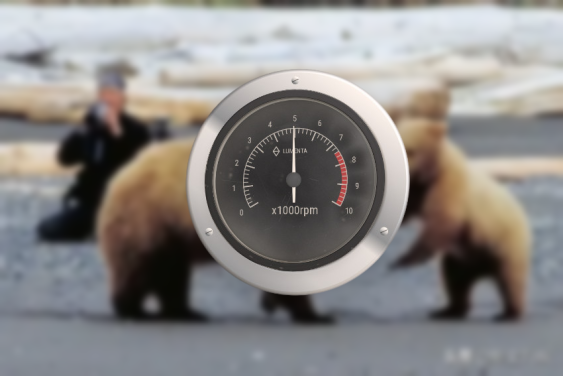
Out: 5000; rpm
